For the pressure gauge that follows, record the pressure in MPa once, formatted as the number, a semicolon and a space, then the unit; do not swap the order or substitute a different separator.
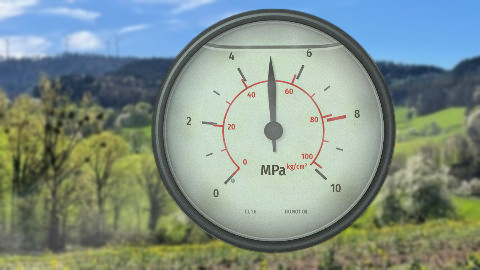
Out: 5; MPa
